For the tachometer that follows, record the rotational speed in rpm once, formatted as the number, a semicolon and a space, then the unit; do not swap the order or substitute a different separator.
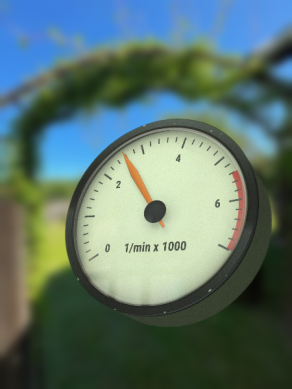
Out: 2600; rpm
